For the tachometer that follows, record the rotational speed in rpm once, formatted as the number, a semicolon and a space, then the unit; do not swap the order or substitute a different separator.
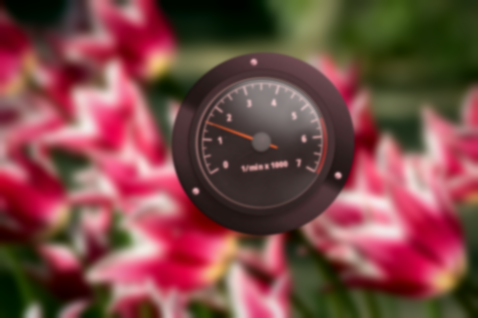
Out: 1500; rpm
